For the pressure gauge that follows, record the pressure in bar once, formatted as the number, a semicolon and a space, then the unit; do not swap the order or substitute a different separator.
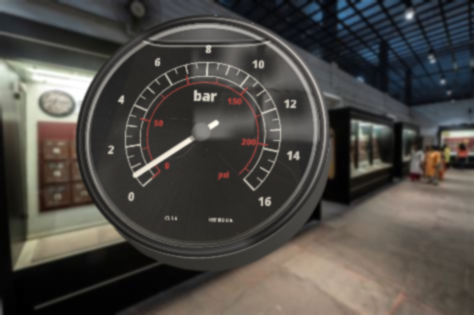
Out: 0.5; bar
